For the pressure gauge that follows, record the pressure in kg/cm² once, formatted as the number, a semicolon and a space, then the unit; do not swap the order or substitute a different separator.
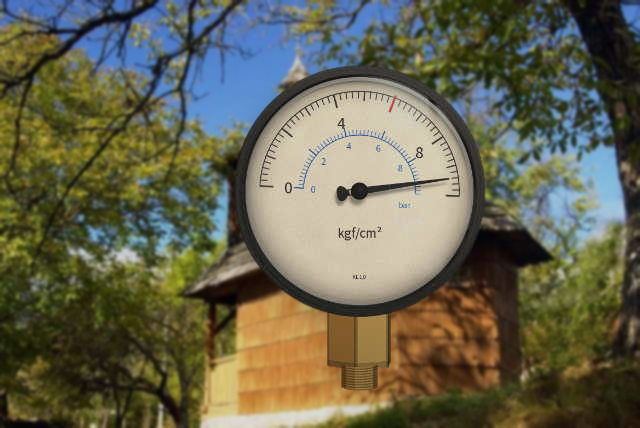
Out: 9.4; kg/cm²
